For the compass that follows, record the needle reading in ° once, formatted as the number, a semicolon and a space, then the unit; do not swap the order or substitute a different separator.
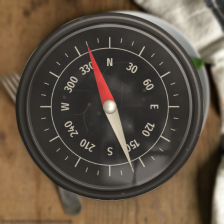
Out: 340; °
